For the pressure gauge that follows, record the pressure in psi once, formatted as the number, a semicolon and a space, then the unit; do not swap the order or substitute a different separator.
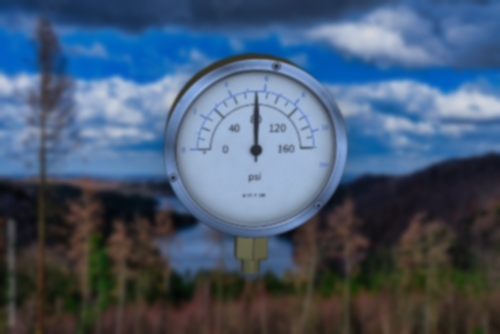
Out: 80; psi
